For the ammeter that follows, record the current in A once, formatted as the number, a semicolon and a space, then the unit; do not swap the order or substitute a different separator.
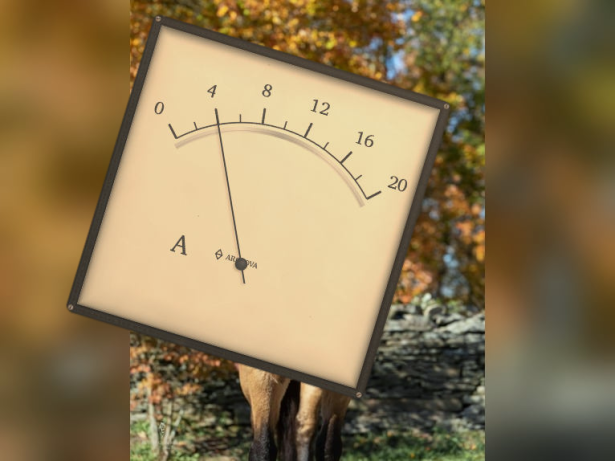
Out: 4; A
